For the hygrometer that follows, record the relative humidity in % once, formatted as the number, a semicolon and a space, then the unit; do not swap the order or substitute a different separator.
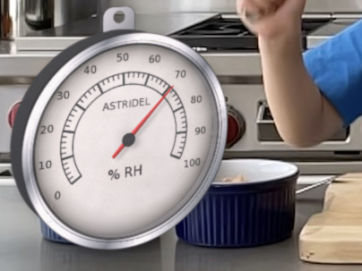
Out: 70; %
